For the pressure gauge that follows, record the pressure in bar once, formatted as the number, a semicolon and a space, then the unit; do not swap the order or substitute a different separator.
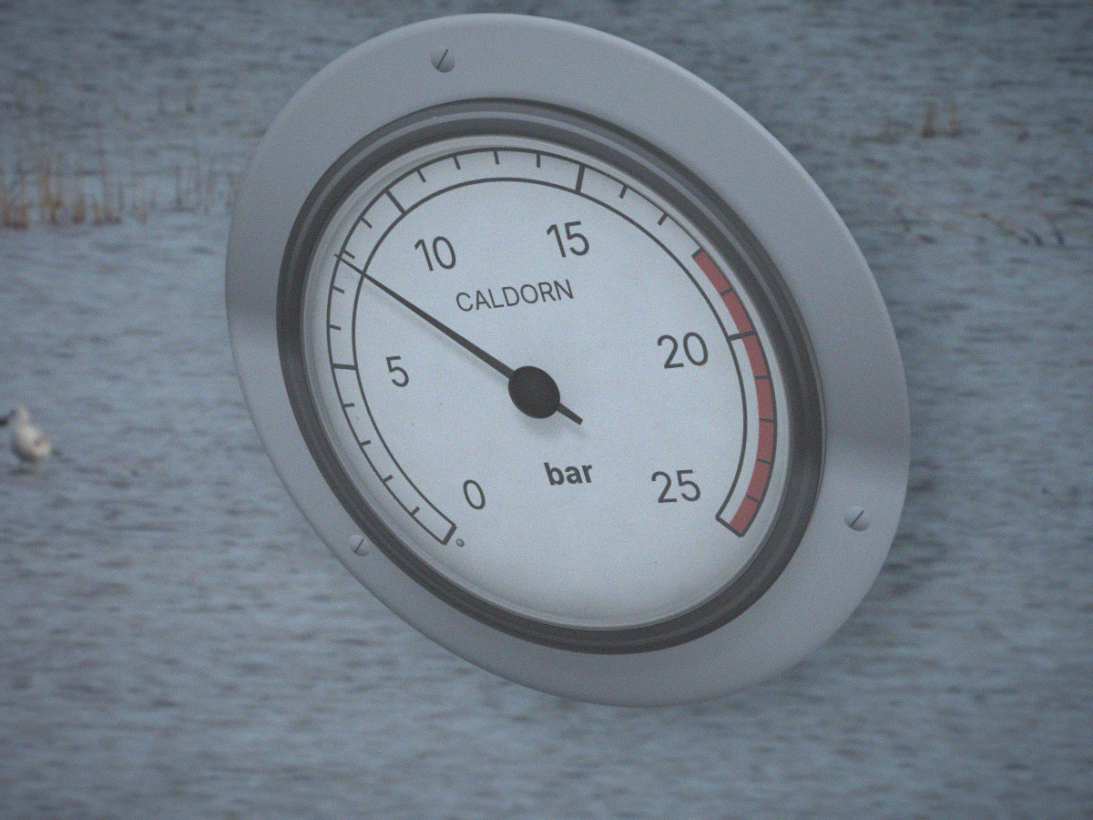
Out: 8; bar
